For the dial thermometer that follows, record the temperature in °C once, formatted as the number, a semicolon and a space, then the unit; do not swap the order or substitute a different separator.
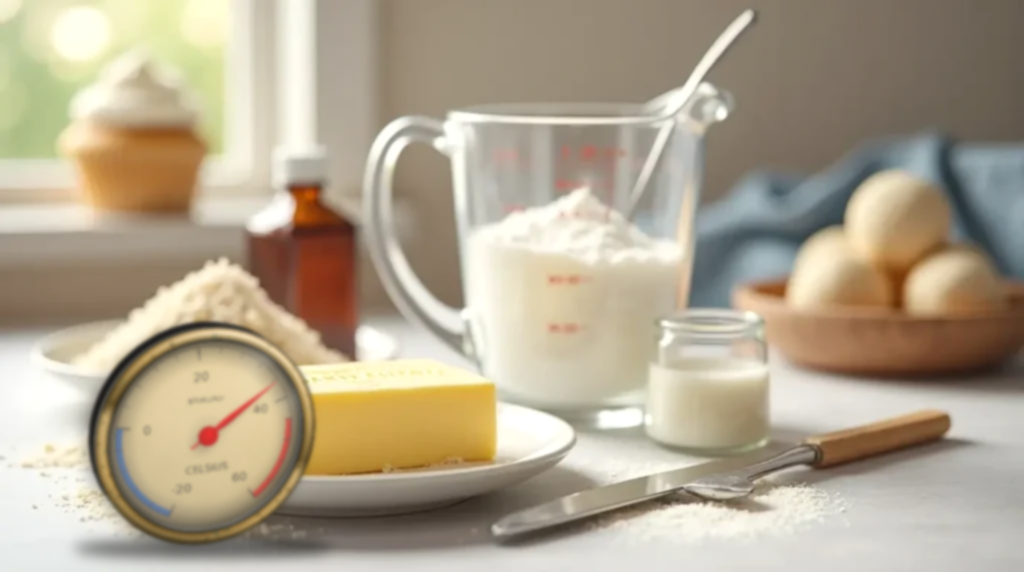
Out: 36; °C
